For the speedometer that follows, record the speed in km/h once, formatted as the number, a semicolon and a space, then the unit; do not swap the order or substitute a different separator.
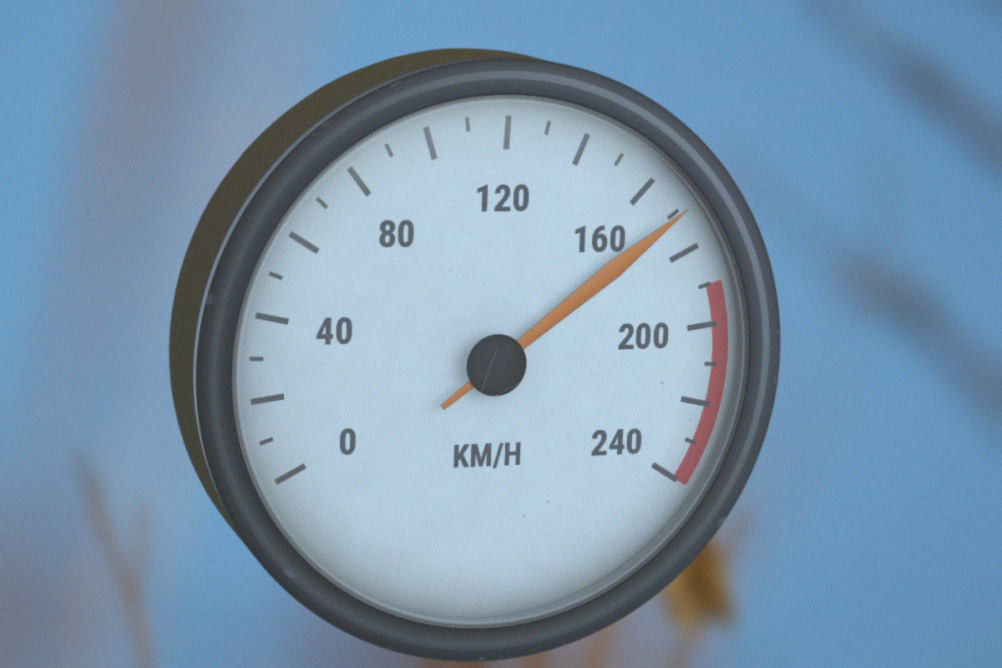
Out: 170; km/h
